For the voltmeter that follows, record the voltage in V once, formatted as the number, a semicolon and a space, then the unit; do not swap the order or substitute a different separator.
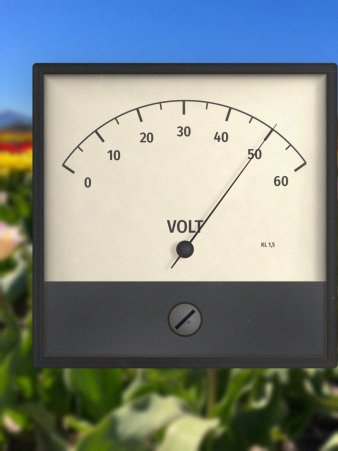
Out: 50; V
